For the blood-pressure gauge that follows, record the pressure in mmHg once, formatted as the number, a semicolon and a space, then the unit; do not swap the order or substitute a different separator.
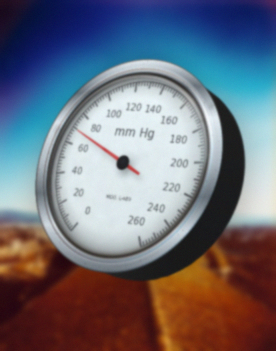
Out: 70; mmHg
